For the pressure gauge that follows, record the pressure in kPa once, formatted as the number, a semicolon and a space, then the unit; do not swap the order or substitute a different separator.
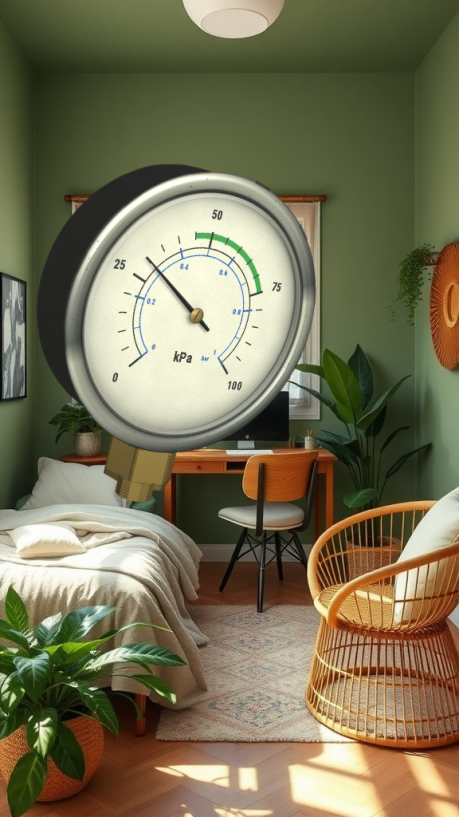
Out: 30; kPa
